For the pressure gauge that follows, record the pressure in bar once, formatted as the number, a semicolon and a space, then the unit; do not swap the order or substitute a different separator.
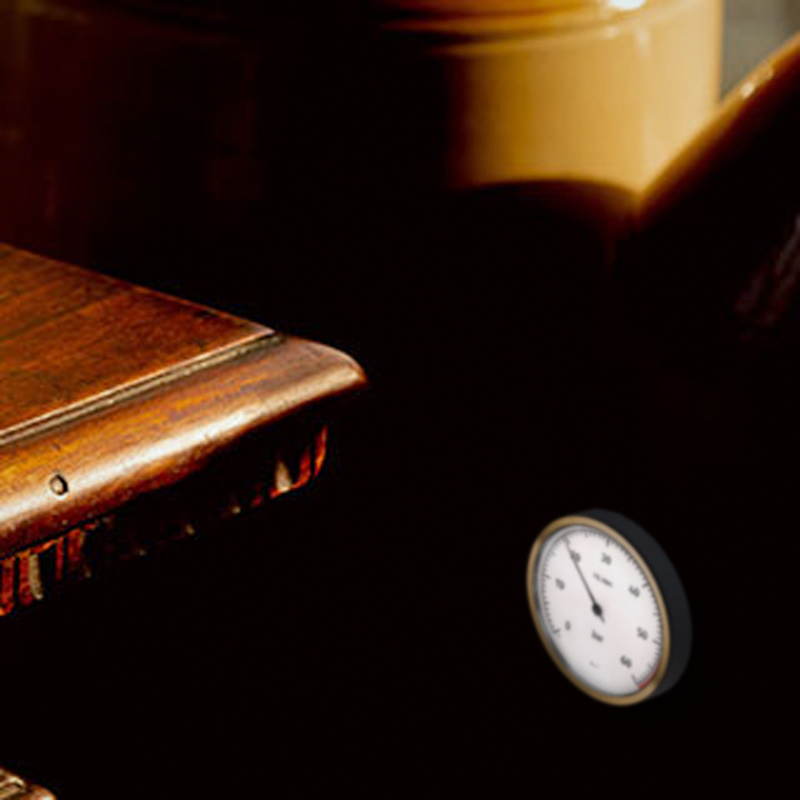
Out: 20; bar
